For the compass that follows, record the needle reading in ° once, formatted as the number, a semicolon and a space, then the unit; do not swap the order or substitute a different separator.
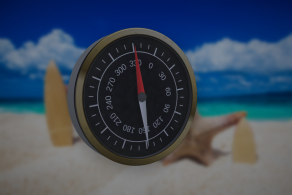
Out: 330; °
